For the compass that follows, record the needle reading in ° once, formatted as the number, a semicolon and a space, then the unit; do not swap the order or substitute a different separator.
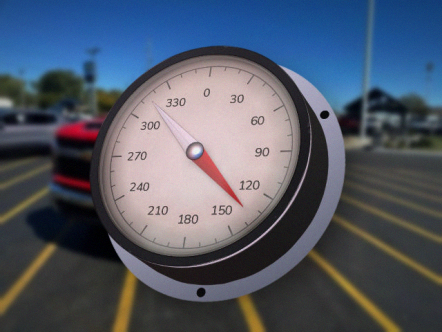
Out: 135; °
